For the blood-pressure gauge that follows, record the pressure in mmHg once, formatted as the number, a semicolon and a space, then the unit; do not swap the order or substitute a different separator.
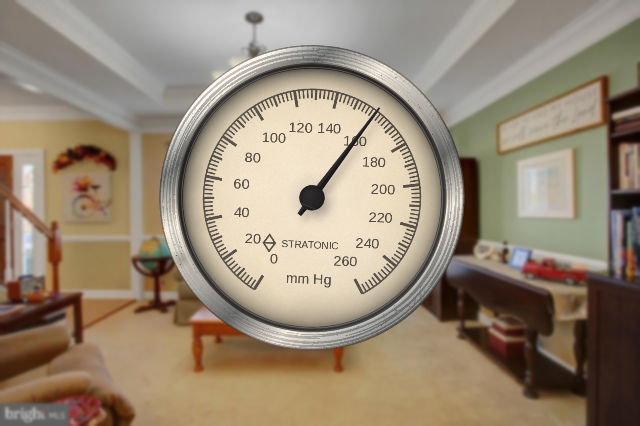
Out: 160; mmHg
